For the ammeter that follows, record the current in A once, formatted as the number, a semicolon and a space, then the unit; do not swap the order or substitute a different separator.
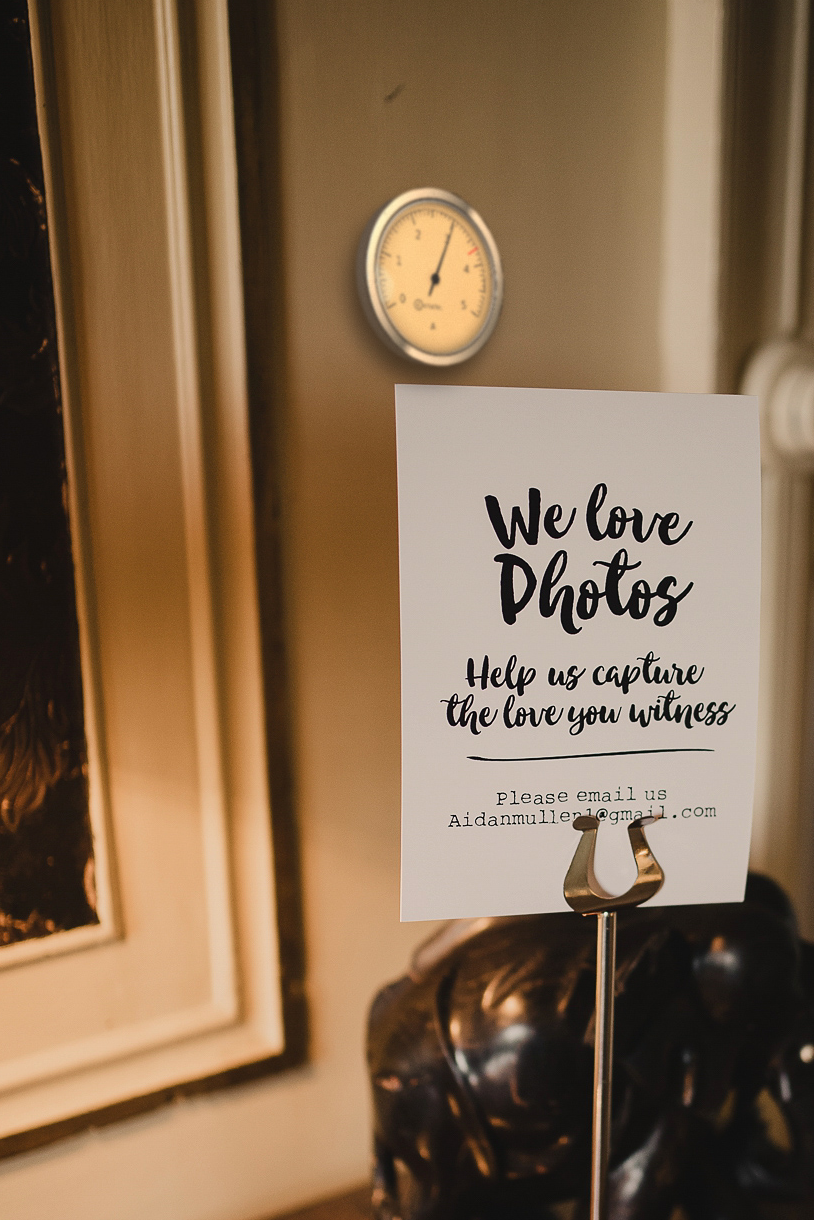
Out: 3; A
